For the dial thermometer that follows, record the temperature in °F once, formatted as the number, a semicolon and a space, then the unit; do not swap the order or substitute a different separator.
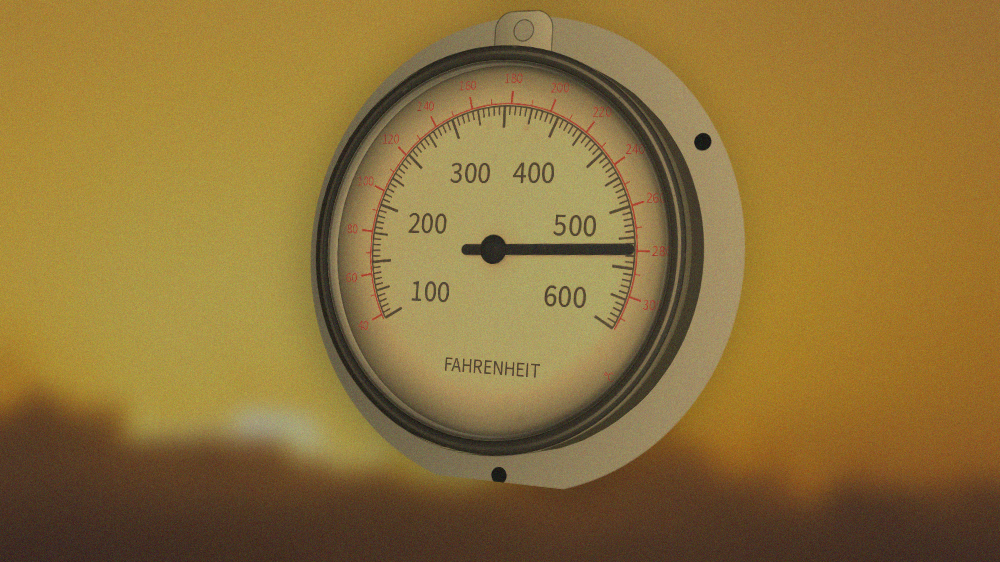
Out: 535; °F
